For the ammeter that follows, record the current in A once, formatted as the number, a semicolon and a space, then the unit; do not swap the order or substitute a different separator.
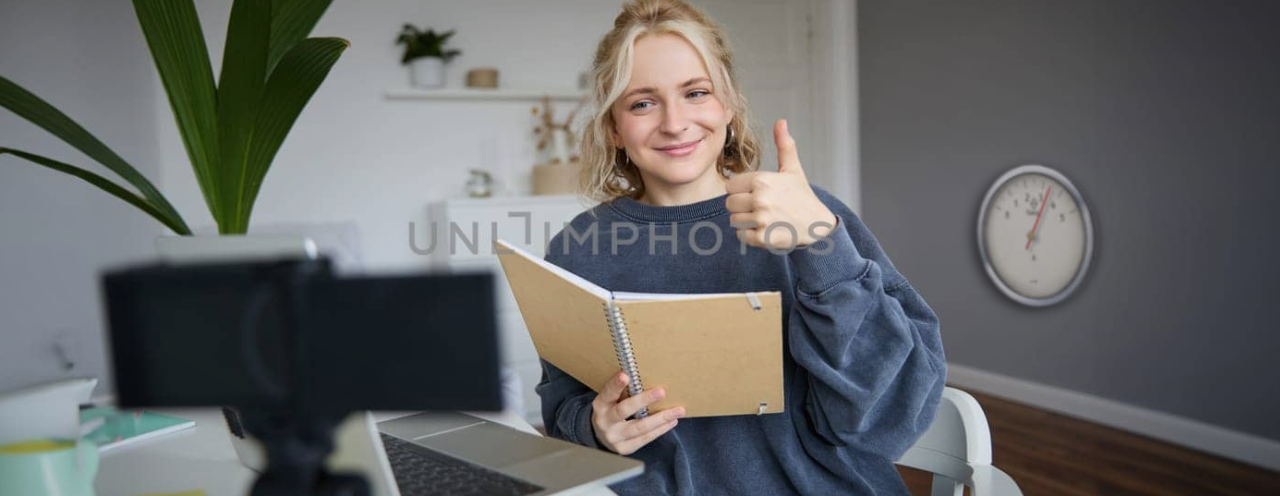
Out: 3.5; A
